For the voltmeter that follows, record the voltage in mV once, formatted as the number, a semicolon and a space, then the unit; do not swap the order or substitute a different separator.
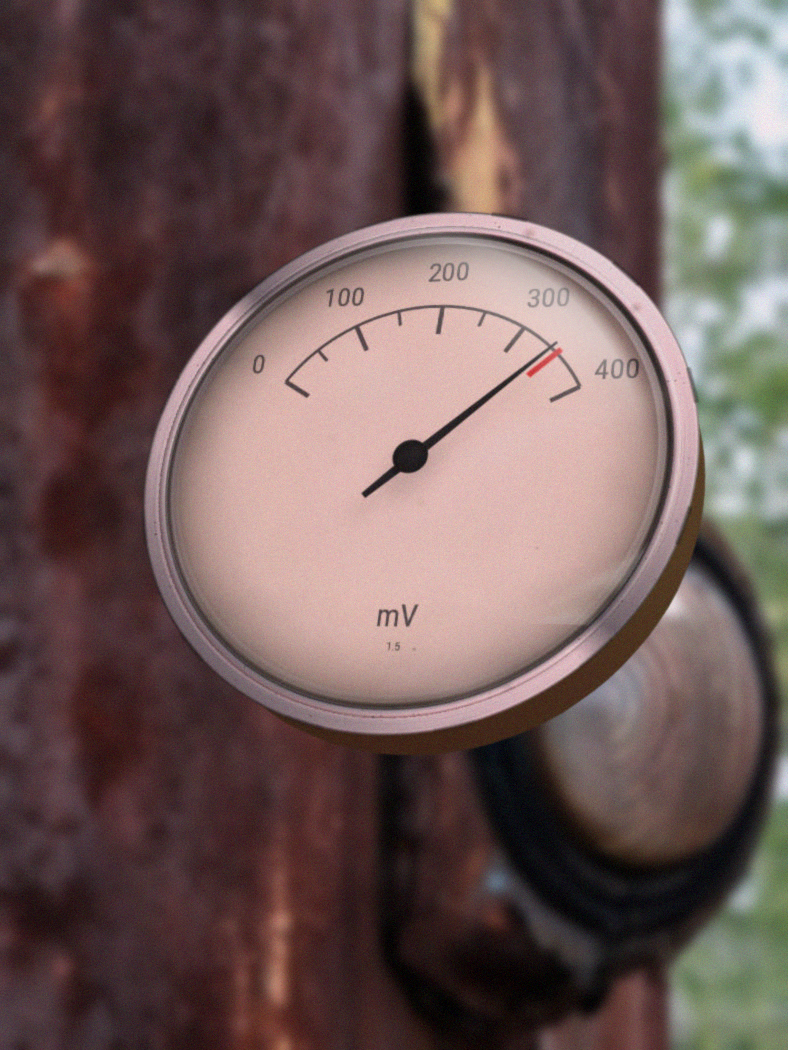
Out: 350; mV
